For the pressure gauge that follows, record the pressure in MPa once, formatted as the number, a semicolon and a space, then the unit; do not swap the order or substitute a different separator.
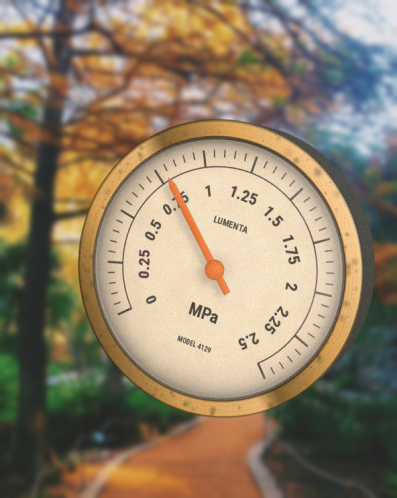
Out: 0.8; MPa
